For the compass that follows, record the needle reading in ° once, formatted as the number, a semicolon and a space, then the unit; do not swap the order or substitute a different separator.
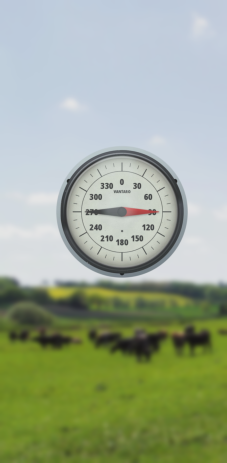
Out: 90; °
